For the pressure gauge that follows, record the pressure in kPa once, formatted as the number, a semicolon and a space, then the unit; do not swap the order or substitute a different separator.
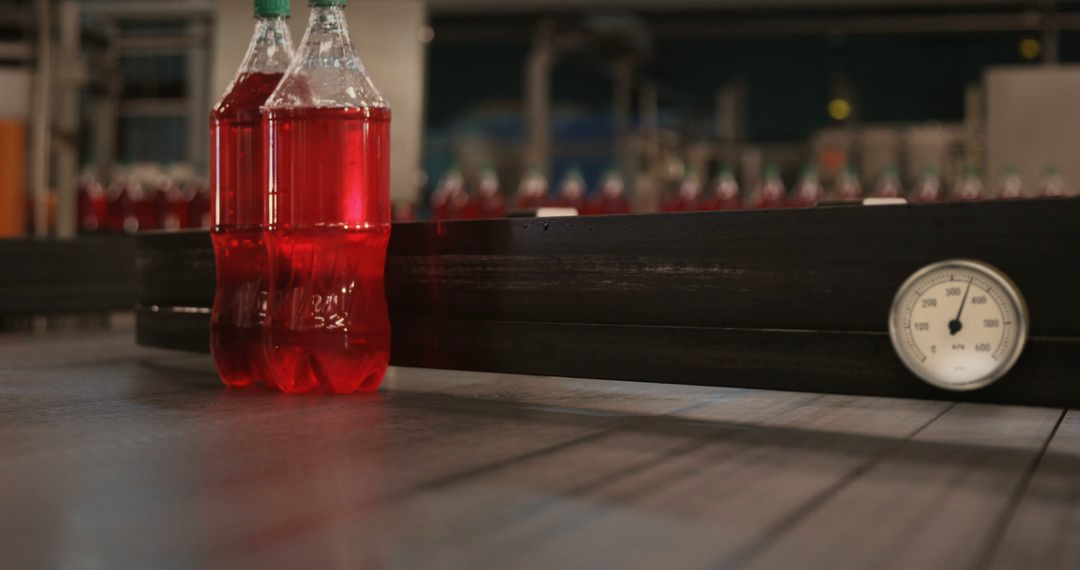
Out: 350; kPa
